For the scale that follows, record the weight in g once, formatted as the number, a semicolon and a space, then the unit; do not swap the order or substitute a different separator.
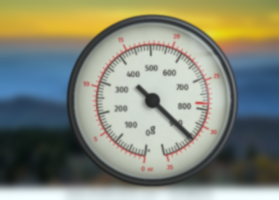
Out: 900; g
